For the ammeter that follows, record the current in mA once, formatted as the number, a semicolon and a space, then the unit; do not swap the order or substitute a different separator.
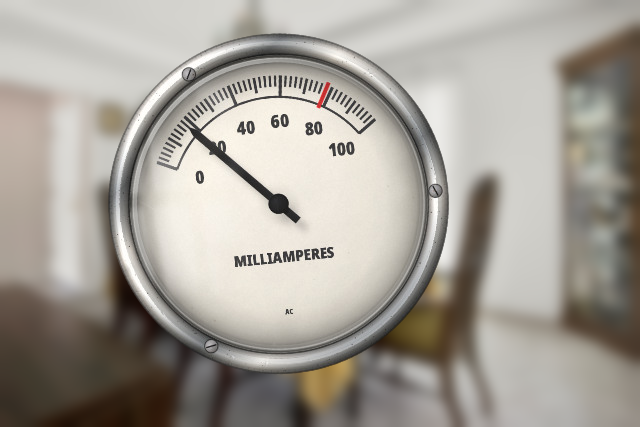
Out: 18; mA
